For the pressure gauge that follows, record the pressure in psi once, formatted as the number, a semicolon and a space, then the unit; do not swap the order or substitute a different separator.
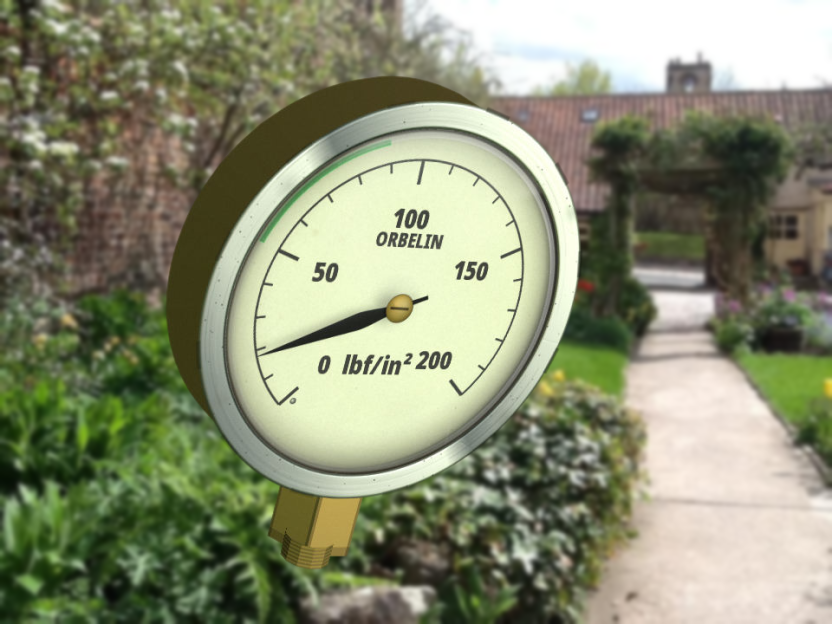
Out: 20; psi
